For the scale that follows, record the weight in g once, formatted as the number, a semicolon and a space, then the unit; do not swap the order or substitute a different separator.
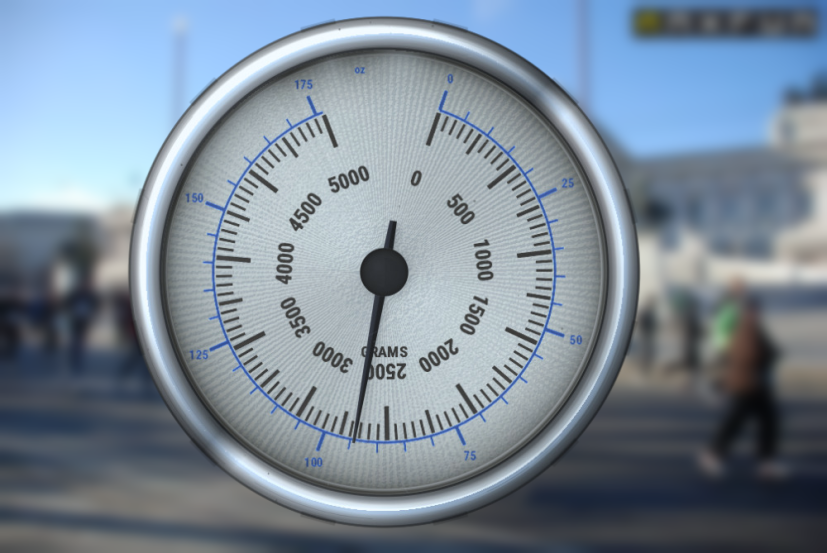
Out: 2675; g
